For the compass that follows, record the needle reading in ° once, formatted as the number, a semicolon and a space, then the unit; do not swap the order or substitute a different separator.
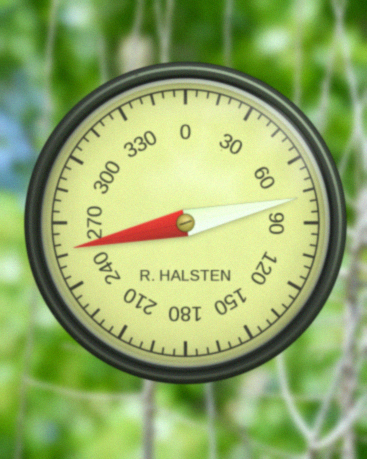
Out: 257.5; °
